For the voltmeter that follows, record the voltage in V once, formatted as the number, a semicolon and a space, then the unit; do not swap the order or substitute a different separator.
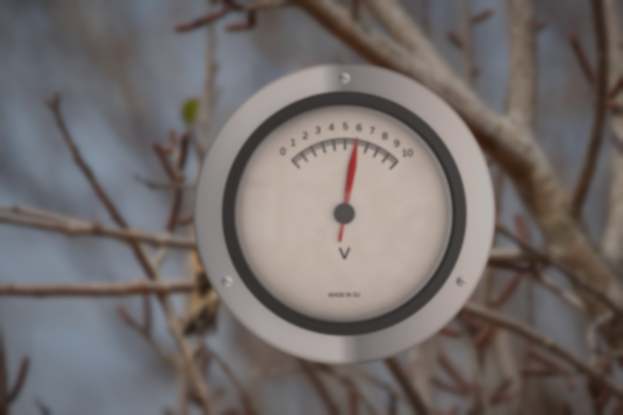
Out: 6; V
